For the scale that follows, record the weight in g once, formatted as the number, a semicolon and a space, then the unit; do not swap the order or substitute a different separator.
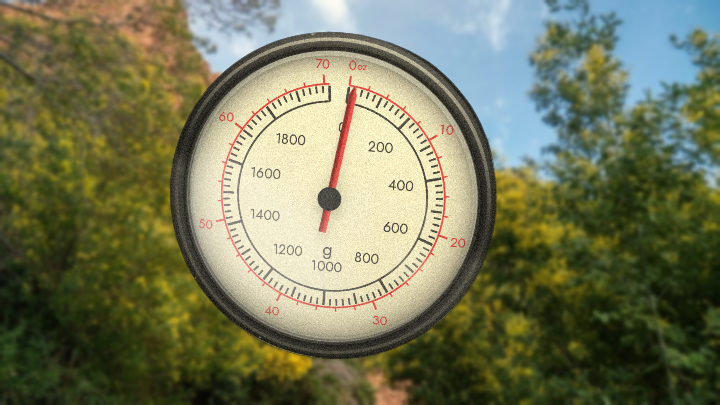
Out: 20; g
